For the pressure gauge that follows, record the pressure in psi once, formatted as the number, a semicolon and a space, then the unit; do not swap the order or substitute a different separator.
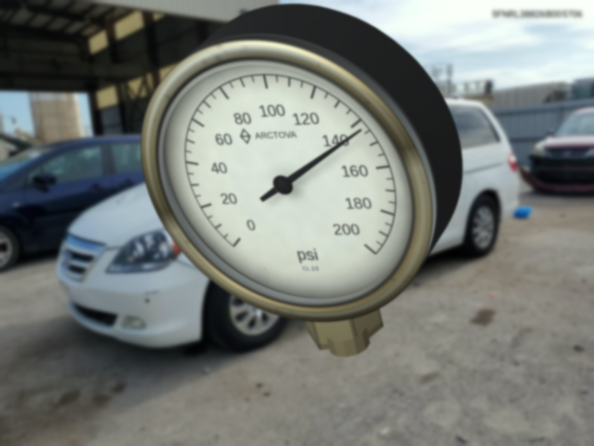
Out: 142.5; psi
